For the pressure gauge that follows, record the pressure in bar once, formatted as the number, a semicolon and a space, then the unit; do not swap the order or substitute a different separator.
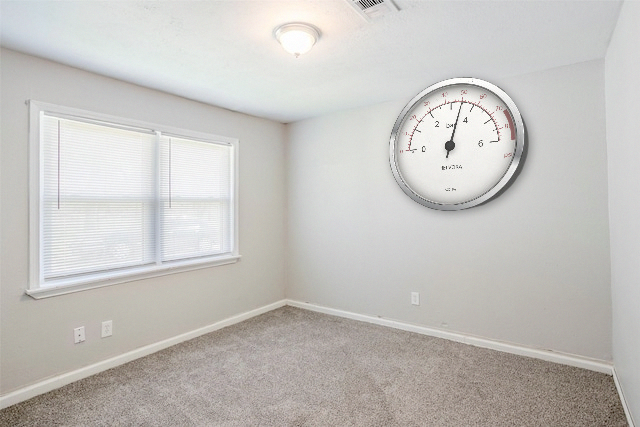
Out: 3.5; bar
